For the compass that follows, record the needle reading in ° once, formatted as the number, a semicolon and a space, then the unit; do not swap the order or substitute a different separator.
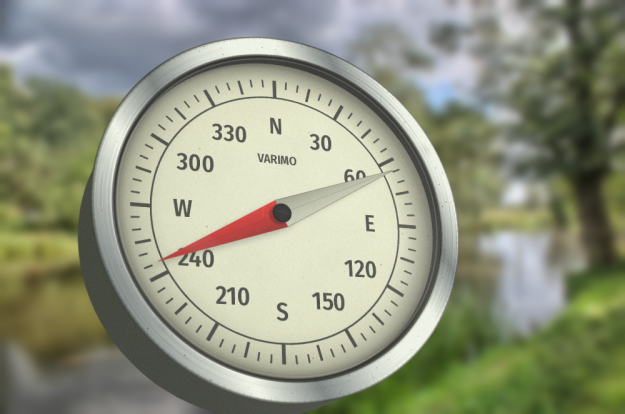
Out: 245; °
